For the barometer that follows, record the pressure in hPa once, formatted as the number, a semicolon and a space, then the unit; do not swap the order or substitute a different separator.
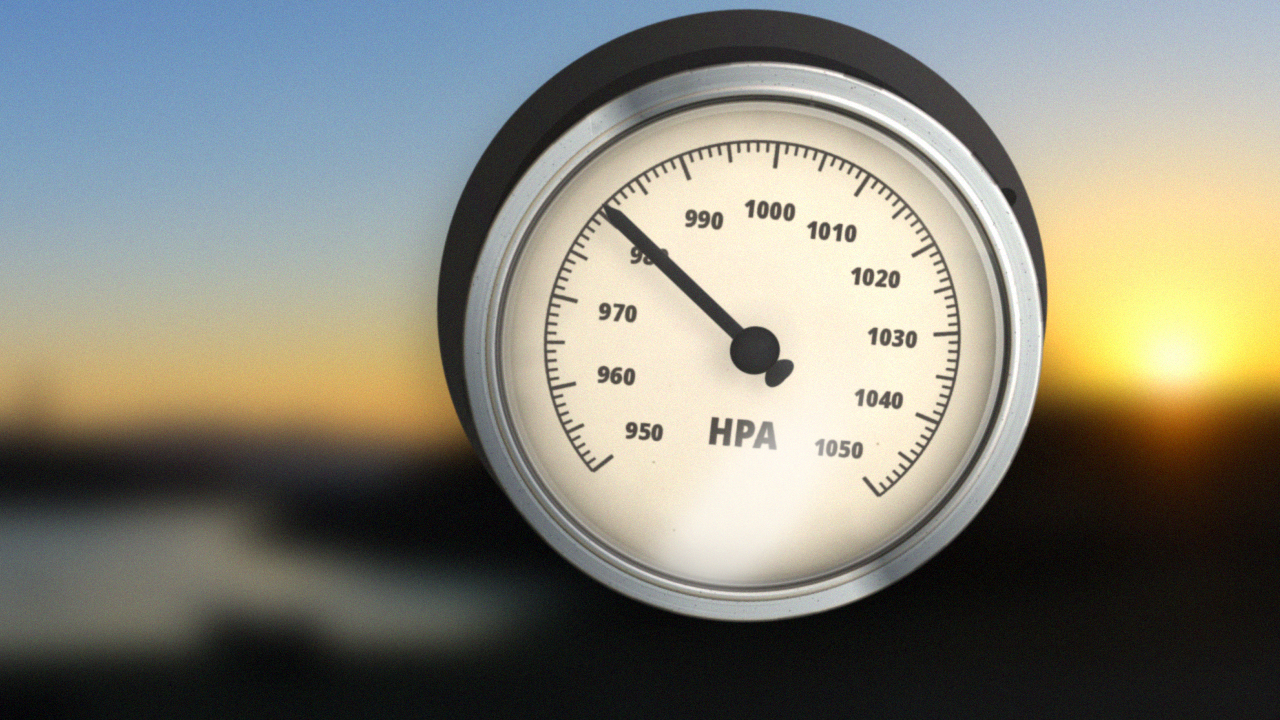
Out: 981; hPa
